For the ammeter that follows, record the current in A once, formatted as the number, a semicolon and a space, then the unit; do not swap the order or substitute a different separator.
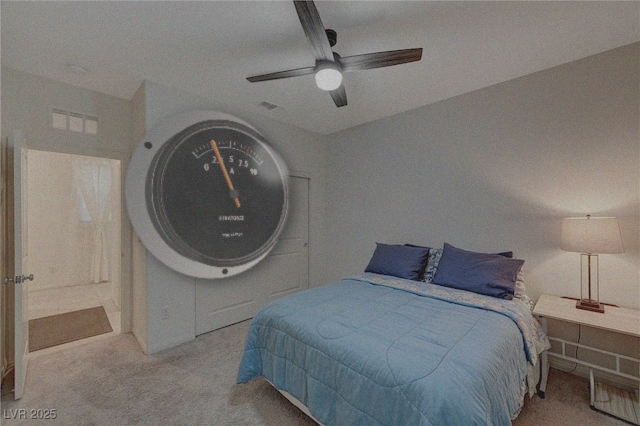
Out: 2.5; A
